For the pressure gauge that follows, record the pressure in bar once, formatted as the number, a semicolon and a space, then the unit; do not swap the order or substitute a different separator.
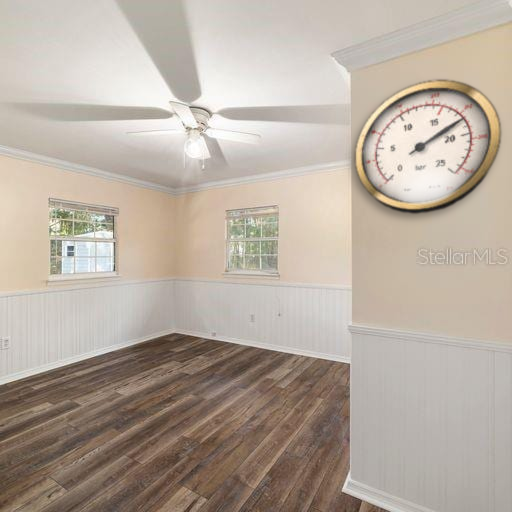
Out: 18; bar
